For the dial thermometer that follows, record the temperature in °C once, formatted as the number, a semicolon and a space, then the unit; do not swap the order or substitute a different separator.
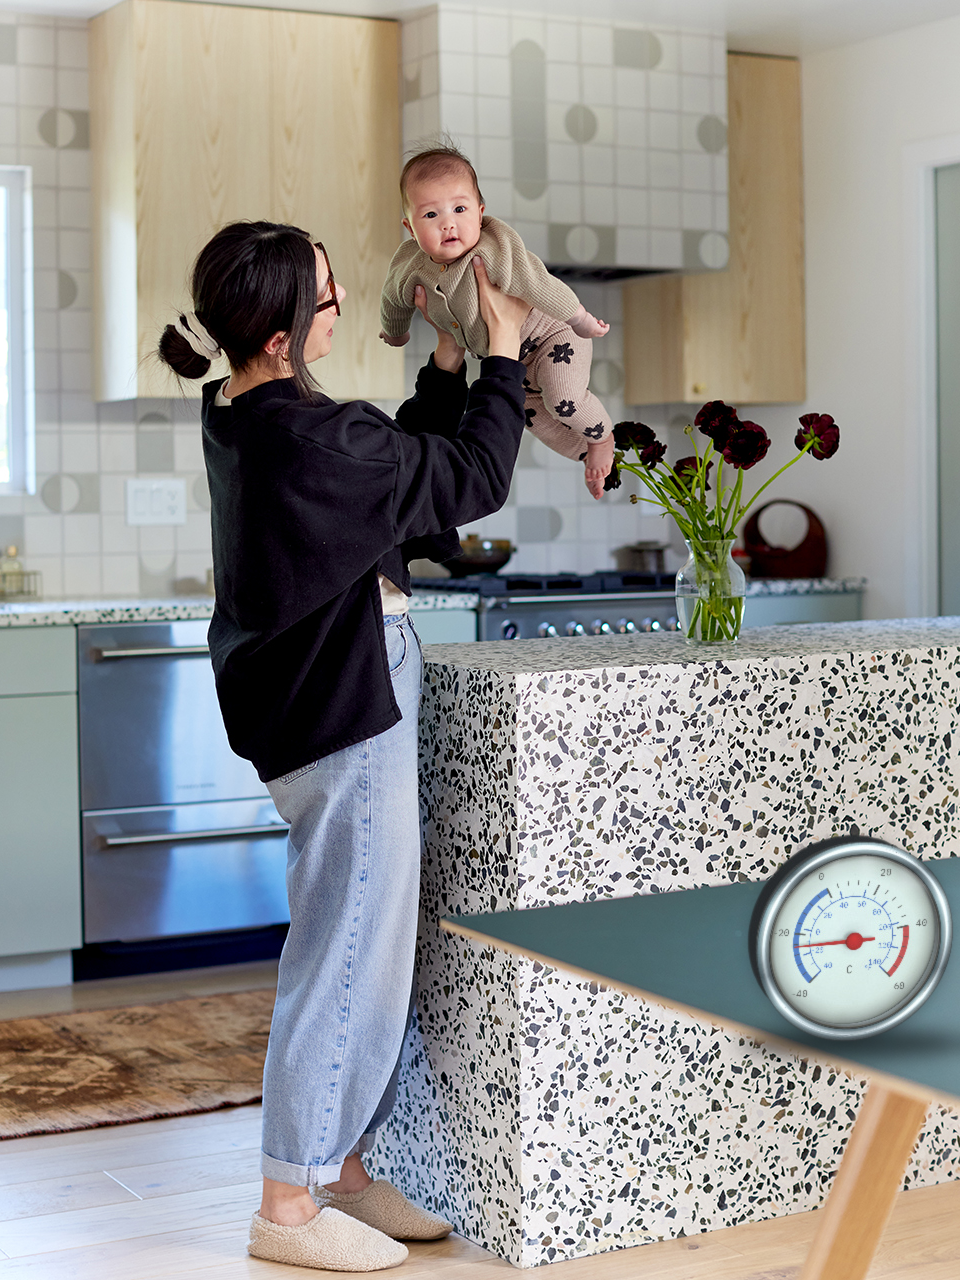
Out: -24; °C
